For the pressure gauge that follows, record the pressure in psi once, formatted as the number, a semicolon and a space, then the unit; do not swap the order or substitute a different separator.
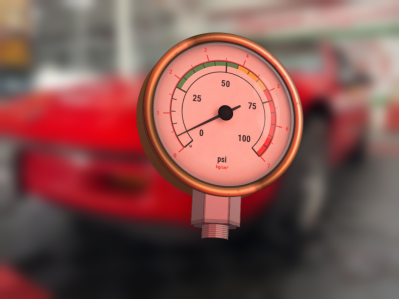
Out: 5; psi
